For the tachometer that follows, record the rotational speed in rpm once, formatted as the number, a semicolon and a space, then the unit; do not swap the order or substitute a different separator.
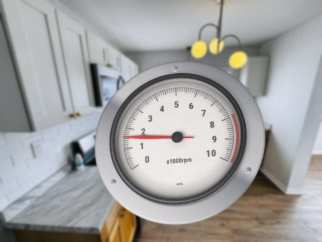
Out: 1500; rpm
